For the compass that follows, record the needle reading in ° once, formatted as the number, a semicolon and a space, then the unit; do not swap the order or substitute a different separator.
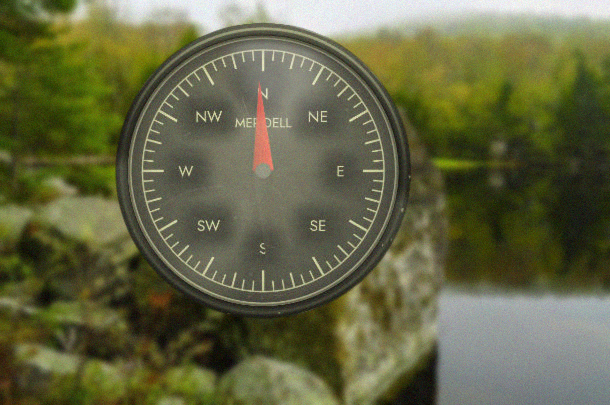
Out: 357.5; °
